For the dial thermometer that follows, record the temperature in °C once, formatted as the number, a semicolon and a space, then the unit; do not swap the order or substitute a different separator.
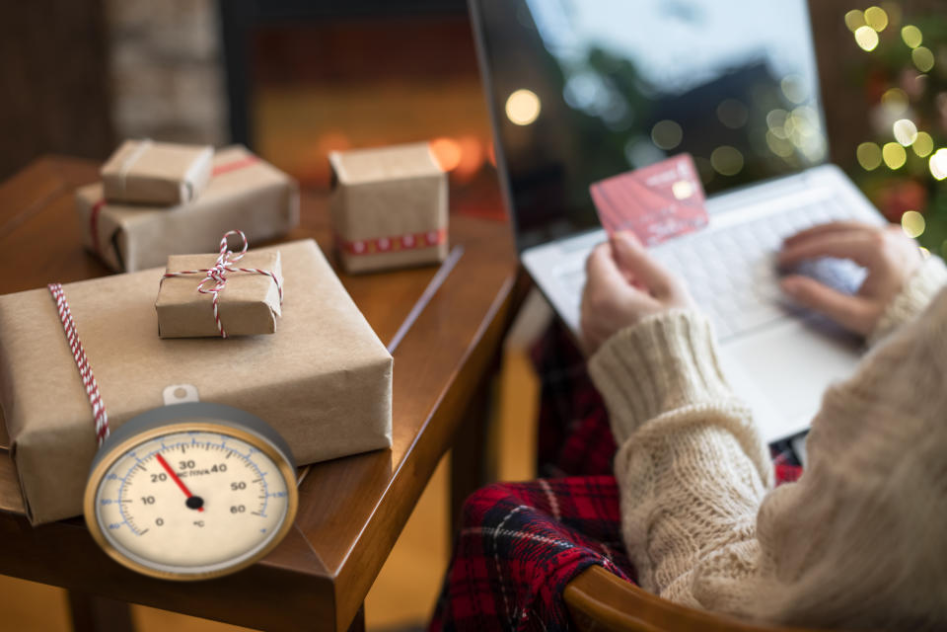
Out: 25; °C
